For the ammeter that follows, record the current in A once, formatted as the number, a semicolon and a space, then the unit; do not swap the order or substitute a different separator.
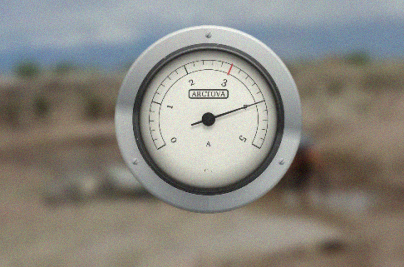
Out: 4; A
